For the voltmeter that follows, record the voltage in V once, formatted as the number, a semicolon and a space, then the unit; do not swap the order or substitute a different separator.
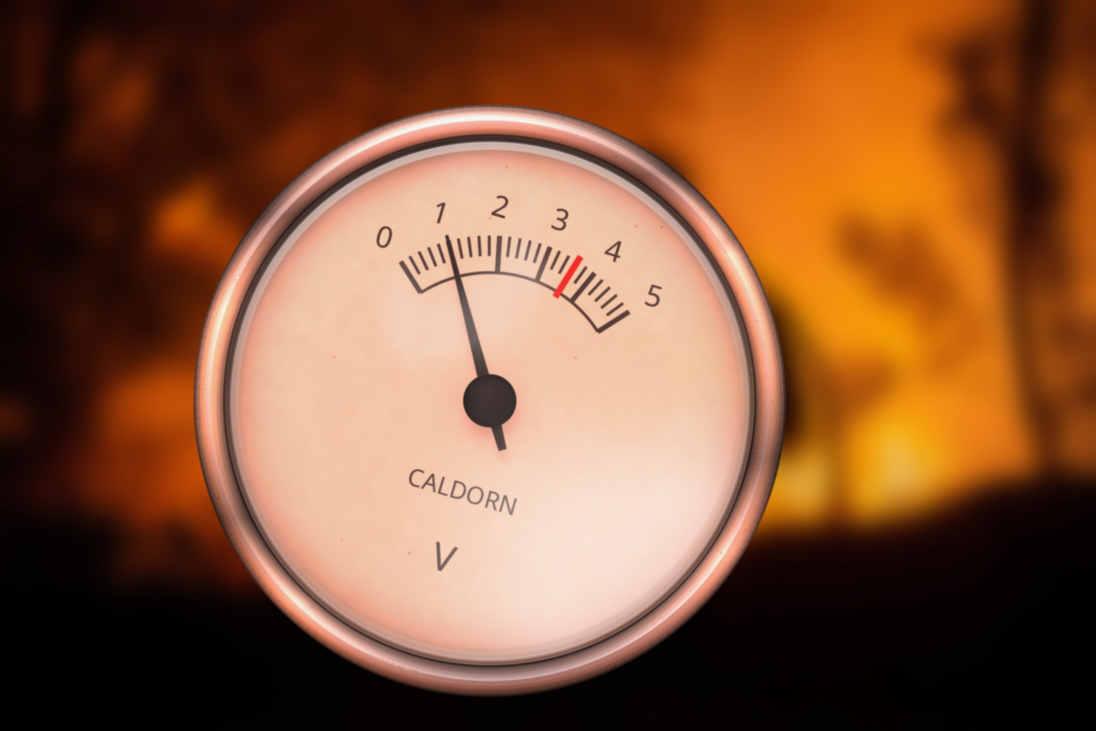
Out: 1; V
